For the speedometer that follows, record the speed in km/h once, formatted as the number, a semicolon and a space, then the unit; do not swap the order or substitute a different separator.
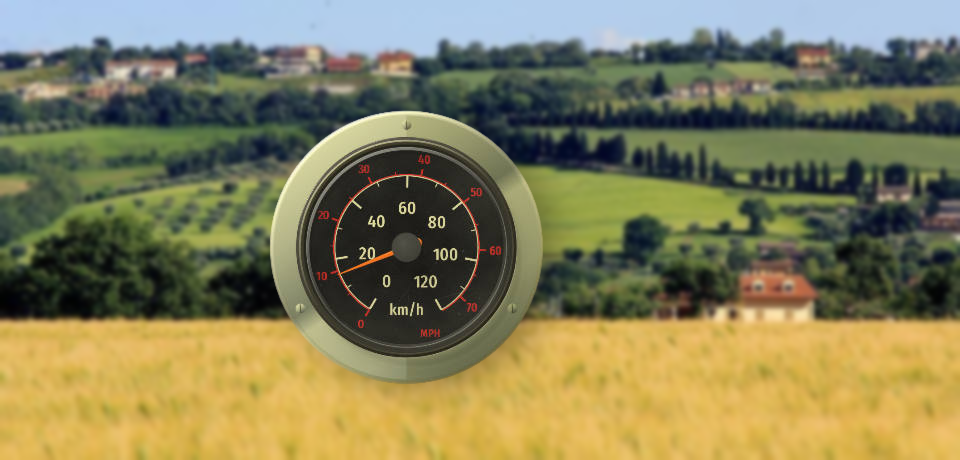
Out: 15; km/h
